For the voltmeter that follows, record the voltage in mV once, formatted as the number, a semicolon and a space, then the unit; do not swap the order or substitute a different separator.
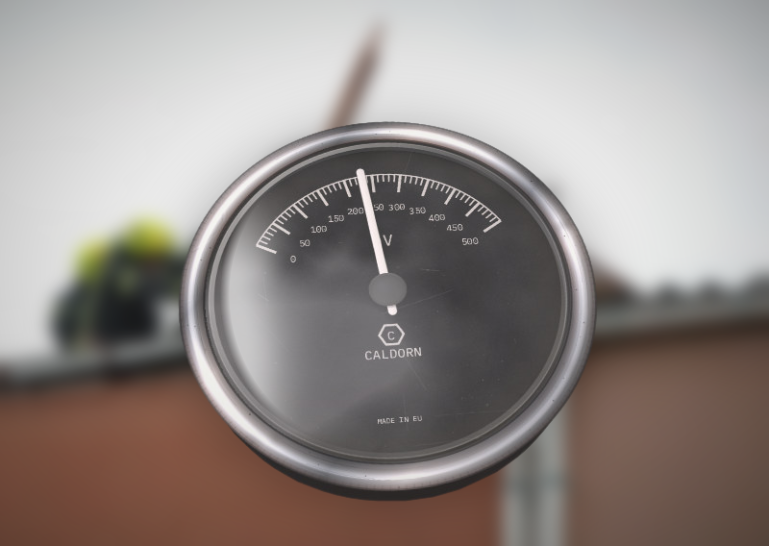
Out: 230; mV
